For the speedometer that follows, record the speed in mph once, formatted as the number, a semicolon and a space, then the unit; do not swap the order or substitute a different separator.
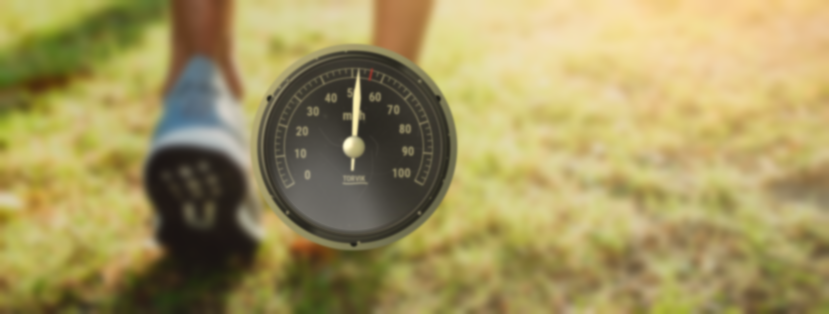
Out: 52; mph
